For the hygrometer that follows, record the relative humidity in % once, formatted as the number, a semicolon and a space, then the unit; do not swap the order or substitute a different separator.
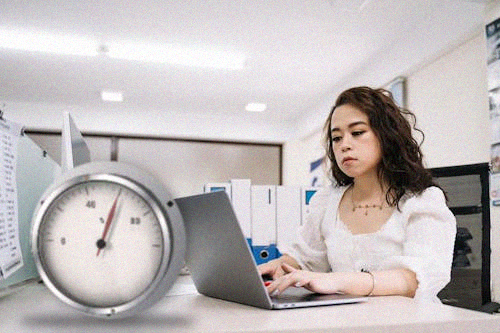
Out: 60; %
